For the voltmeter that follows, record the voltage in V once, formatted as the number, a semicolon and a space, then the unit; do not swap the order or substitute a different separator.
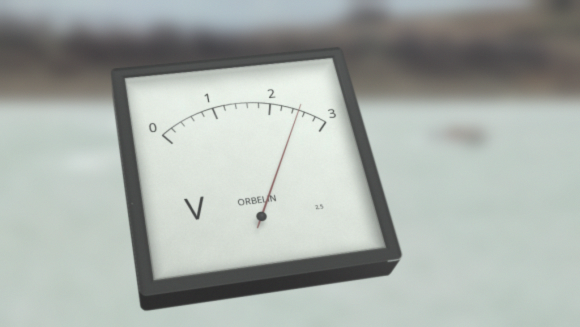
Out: 2.5; V
